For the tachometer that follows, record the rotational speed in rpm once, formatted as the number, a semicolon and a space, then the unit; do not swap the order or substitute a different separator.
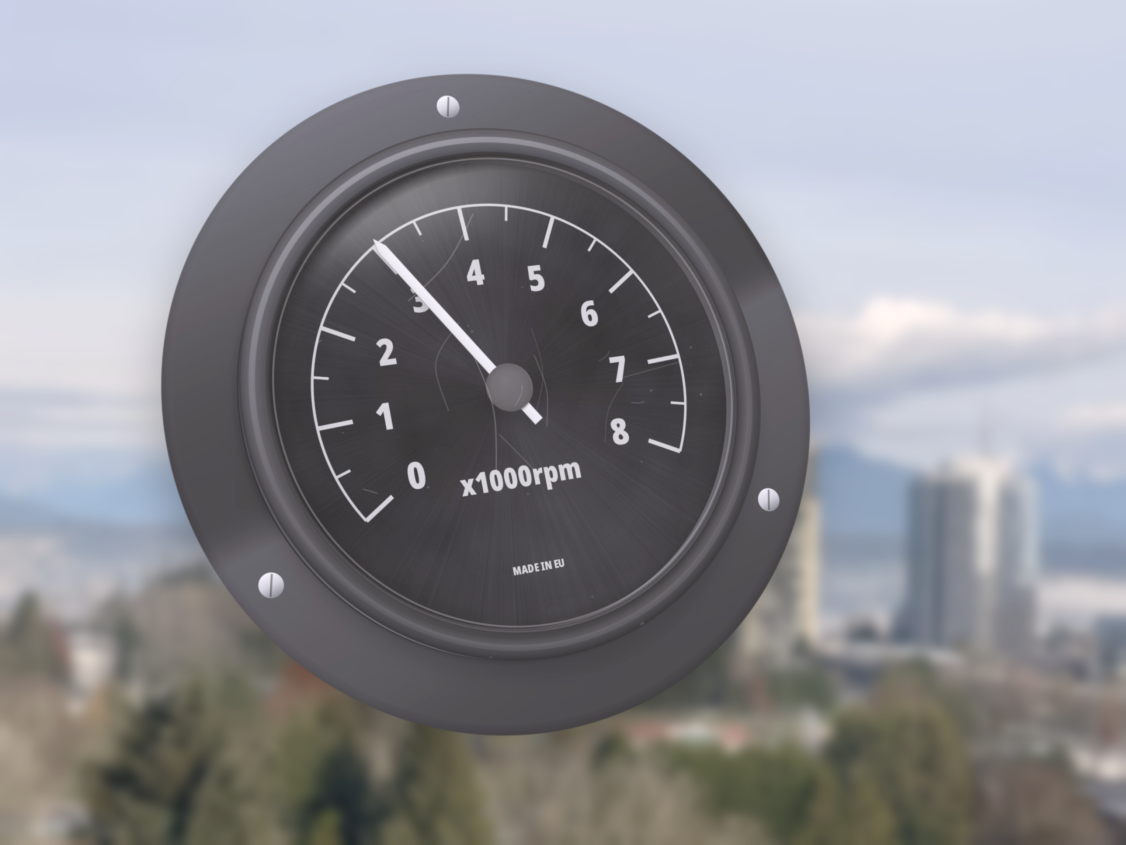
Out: 3000; rpm
